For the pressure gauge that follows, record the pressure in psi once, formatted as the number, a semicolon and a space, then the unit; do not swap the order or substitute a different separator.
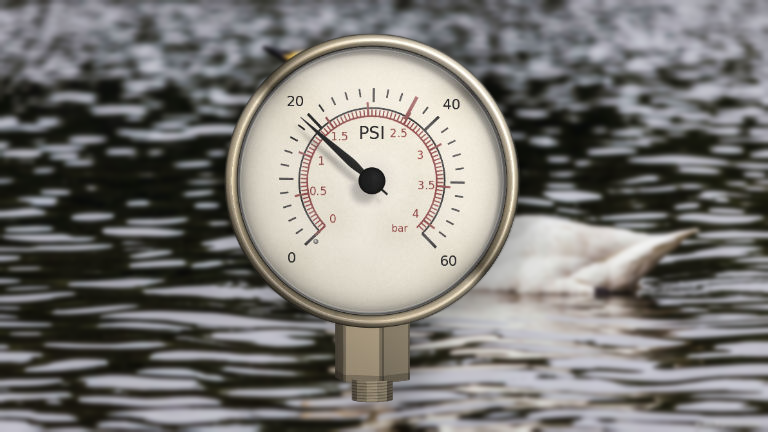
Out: 19; psi
